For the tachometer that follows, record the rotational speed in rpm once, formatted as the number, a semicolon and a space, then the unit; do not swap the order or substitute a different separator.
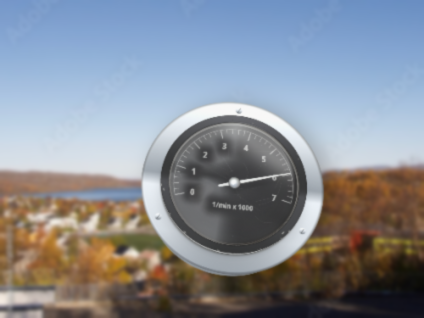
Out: 6000; rpm
